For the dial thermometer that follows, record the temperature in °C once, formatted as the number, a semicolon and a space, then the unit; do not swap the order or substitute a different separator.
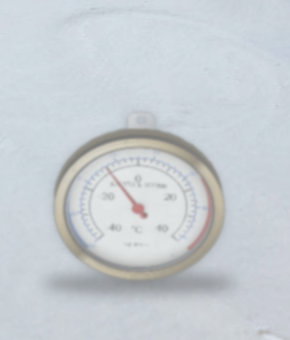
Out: -10; °C
